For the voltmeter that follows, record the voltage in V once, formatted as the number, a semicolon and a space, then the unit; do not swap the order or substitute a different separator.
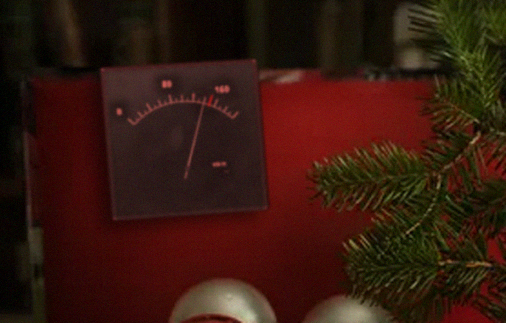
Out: 140; V
